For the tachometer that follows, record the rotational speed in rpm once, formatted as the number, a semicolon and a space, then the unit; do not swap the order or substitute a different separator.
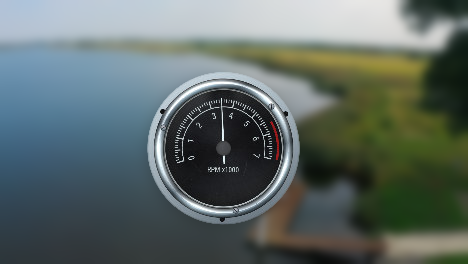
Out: 3500; rpm
